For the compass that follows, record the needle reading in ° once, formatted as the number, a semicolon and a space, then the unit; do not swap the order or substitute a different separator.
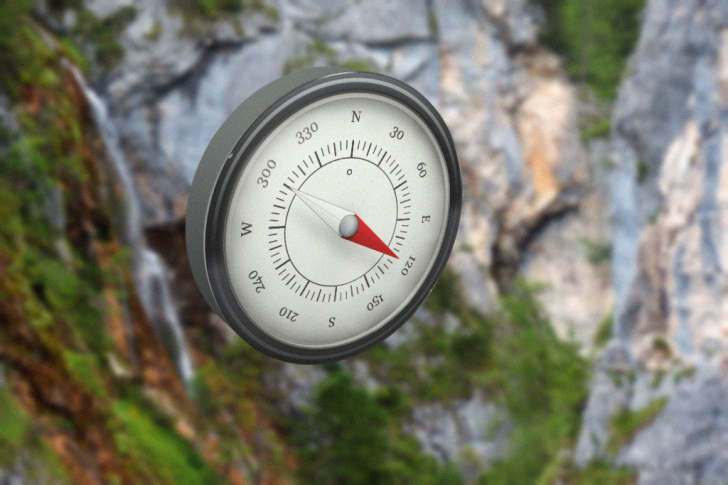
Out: 120; °
